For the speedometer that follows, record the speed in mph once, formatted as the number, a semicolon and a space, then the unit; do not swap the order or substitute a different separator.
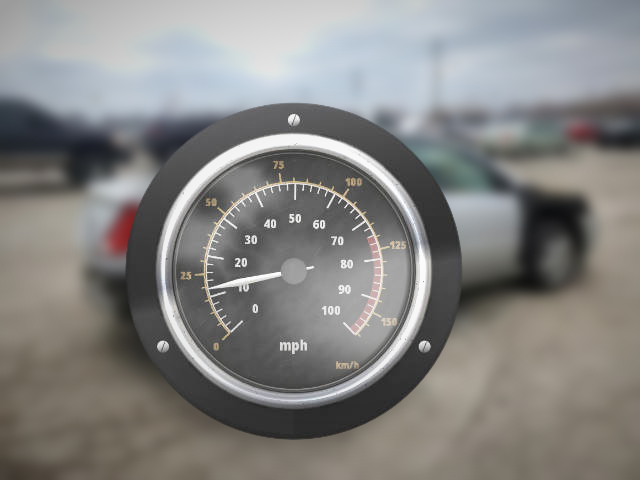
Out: 12; mph
